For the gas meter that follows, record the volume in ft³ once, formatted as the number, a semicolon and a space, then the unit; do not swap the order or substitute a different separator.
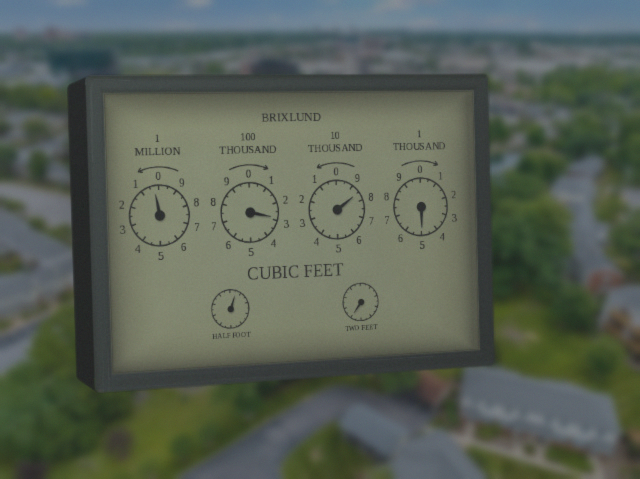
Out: 28500; ft³
